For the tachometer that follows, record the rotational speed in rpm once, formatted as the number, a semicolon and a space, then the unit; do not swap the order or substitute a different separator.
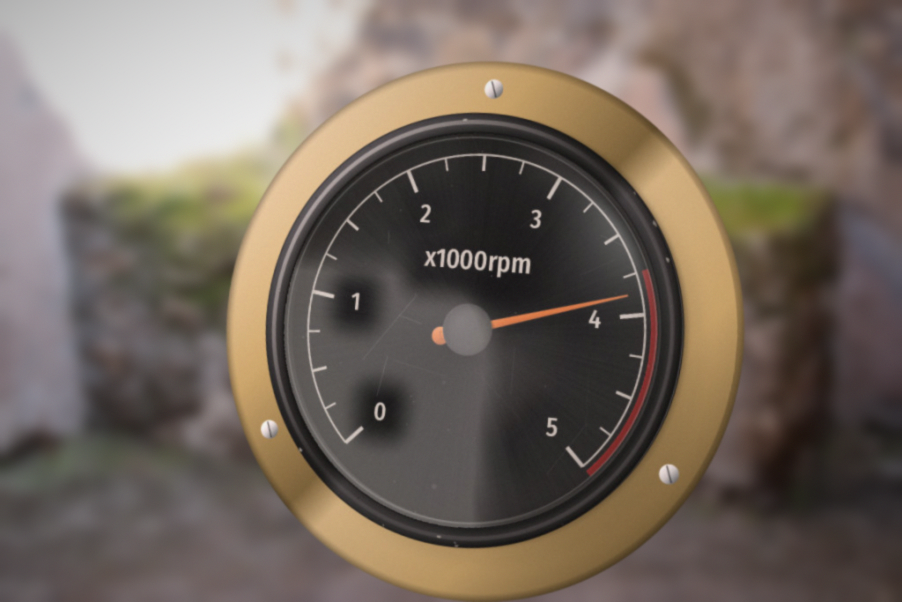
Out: 3875; rpm
